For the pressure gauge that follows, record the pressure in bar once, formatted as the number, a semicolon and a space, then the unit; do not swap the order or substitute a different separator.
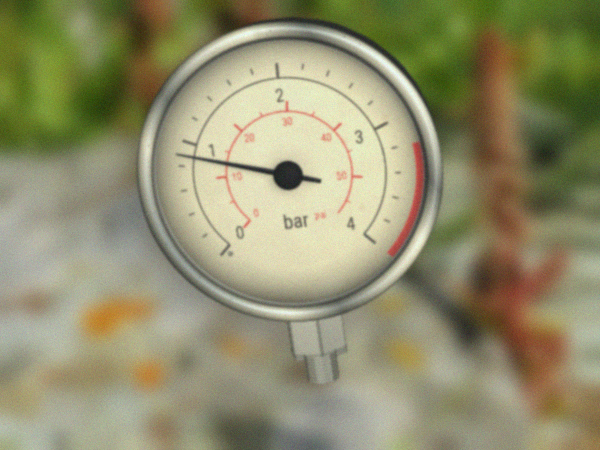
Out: 0.9; bar
